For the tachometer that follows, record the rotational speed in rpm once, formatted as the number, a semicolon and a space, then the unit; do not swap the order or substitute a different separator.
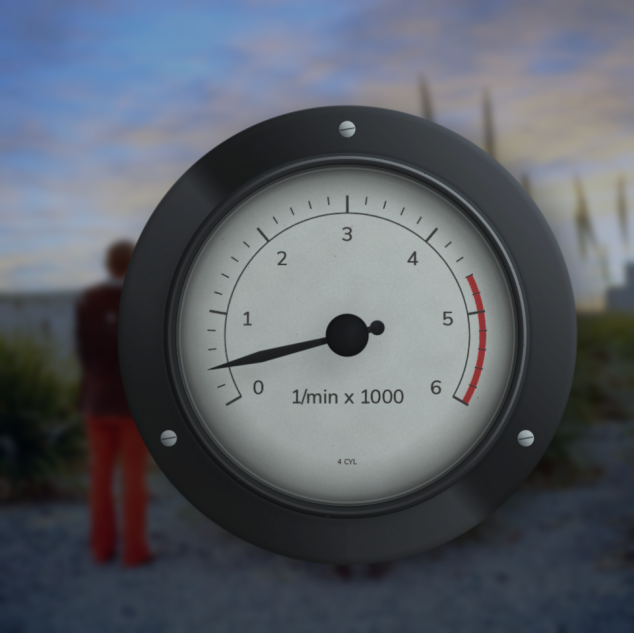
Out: 400; rpm
